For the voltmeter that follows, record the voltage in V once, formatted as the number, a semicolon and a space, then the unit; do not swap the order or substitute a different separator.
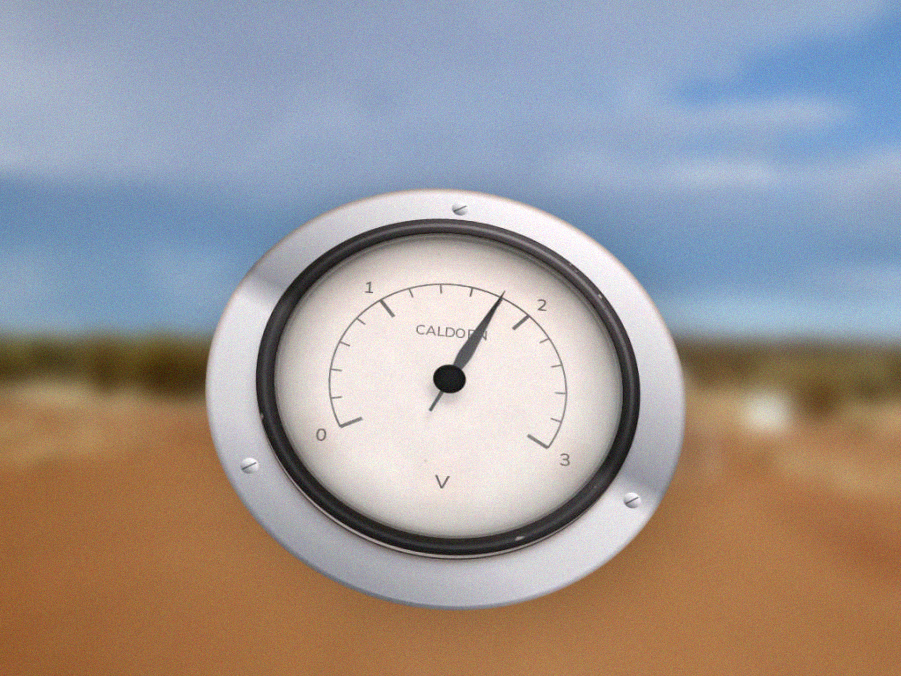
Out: 1.8; V
